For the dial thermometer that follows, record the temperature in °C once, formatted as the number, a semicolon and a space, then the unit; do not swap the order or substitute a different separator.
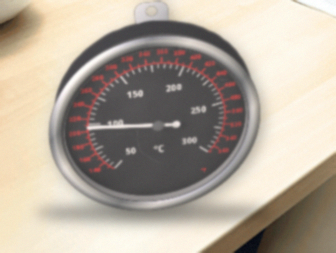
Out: 100; °C
